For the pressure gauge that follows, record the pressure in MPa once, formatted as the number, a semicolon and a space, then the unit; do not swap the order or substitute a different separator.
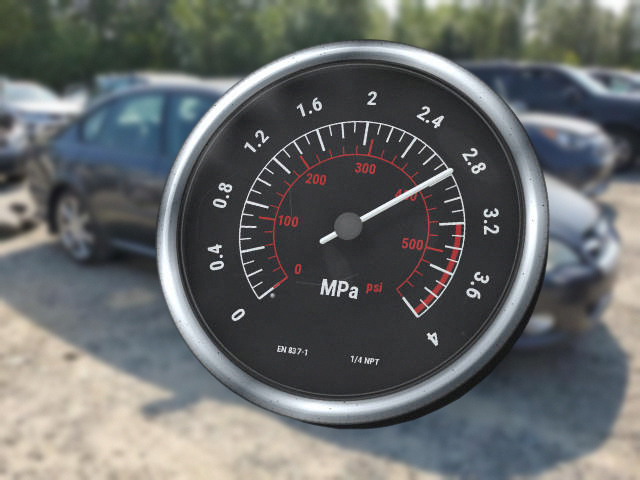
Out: 2.8; MPa
